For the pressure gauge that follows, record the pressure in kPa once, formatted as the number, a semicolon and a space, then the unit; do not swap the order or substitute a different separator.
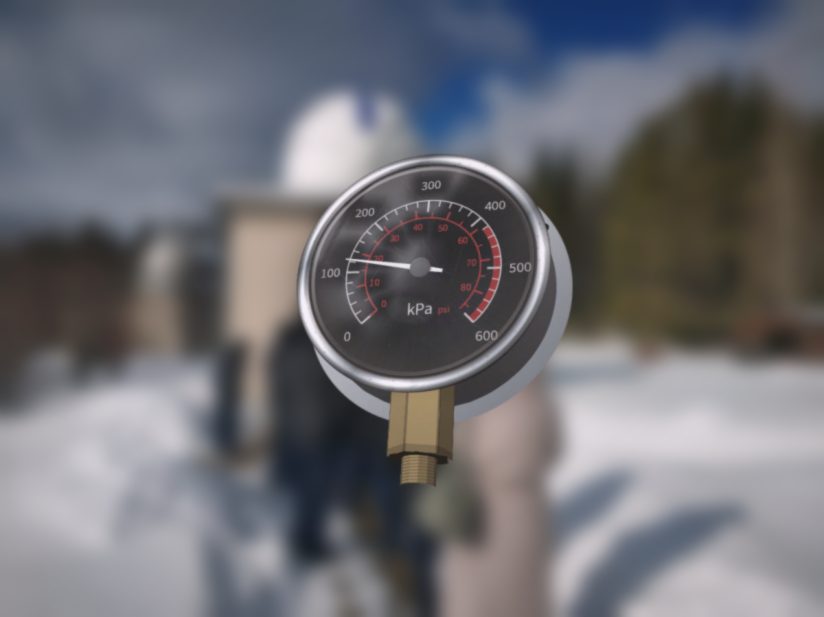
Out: 120; kPa
